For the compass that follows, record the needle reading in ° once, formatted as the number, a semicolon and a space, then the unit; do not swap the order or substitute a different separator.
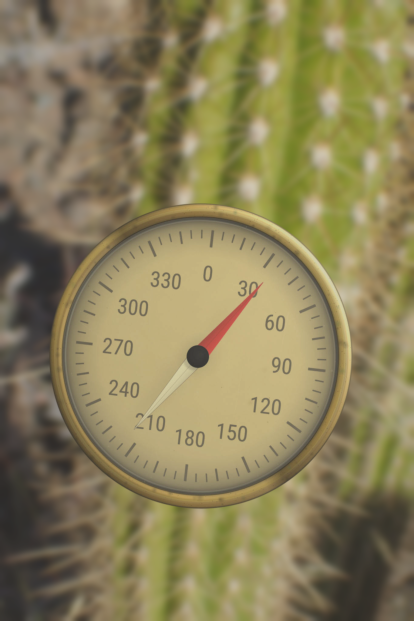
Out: 35; °
